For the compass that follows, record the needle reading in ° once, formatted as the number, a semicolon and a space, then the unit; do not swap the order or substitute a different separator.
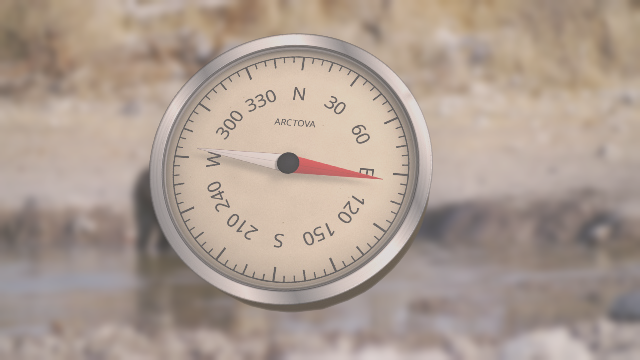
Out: 95; °
